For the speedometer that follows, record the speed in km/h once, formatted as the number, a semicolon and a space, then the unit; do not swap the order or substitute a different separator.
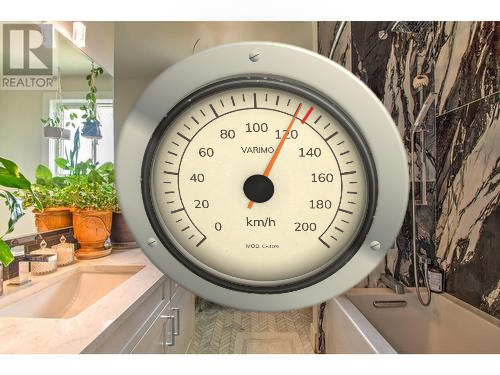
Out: 120; km/h
